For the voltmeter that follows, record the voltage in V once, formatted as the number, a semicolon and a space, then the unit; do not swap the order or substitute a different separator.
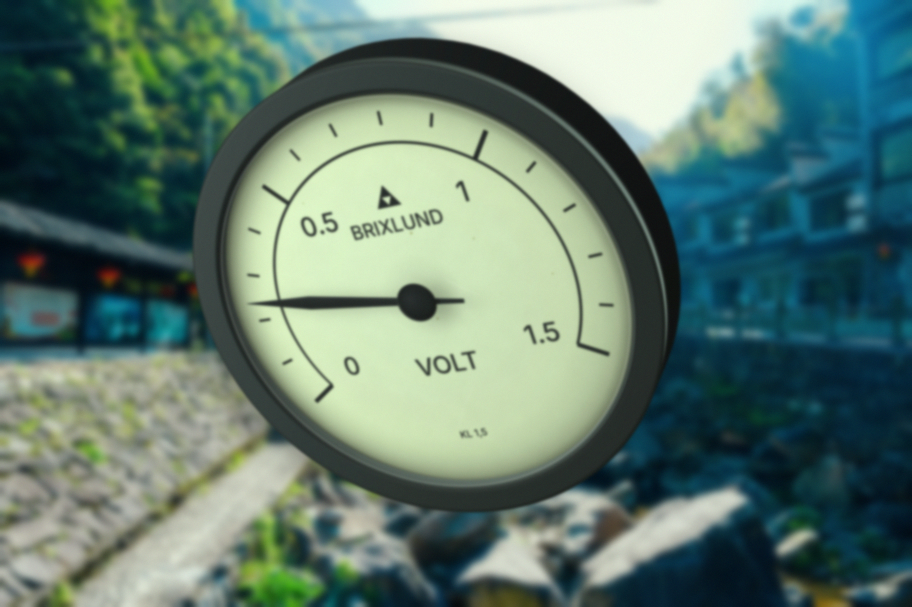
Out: 0.25; V
